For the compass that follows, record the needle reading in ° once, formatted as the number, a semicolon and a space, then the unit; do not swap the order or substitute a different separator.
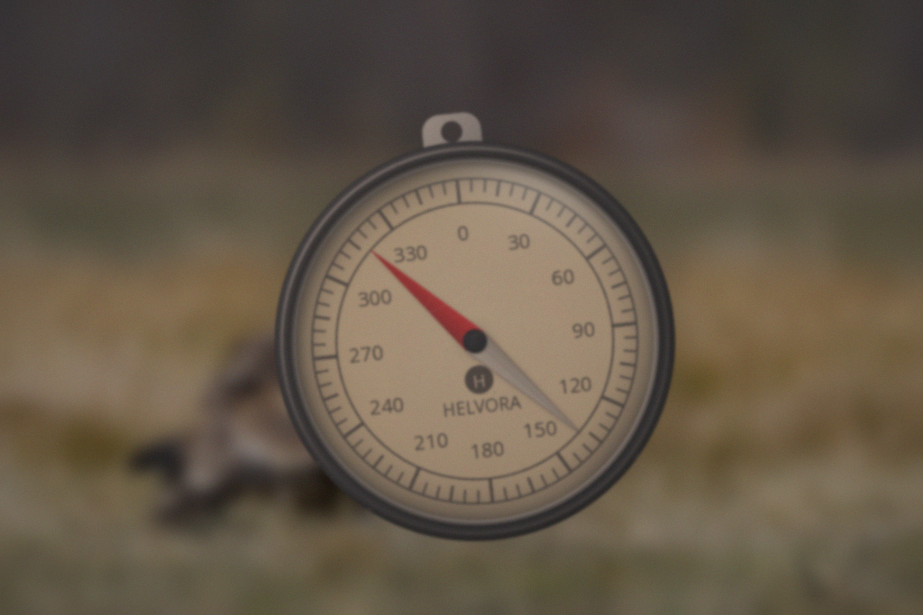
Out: 317.5; °
